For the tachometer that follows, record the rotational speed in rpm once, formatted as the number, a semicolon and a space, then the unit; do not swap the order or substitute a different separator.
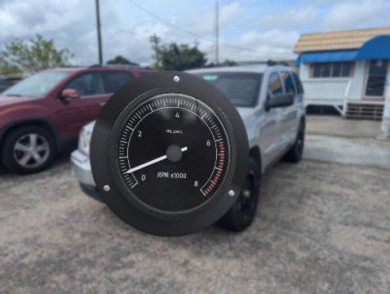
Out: 500; rpm
